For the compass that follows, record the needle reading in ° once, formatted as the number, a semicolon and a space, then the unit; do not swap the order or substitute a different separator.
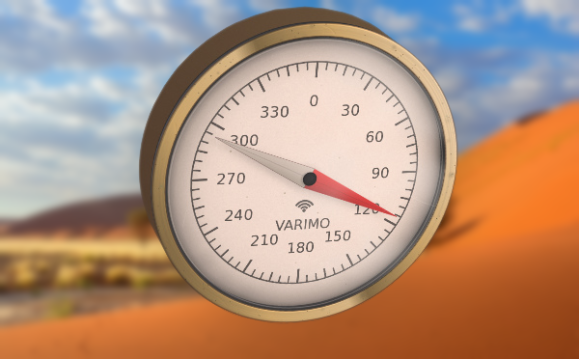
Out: 115; °
